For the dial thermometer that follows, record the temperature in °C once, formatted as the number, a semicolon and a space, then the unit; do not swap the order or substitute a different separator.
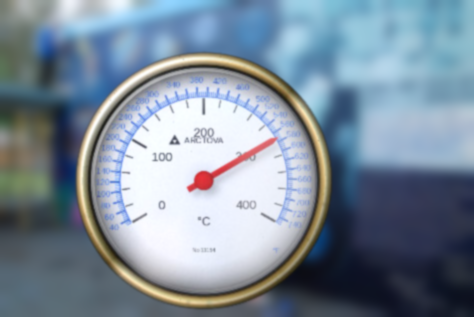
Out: 300; °C
